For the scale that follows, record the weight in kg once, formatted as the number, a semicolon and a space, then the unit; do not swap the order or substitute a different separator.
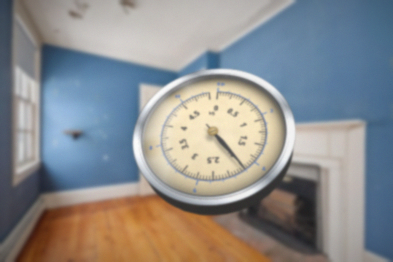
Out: 2; kg
